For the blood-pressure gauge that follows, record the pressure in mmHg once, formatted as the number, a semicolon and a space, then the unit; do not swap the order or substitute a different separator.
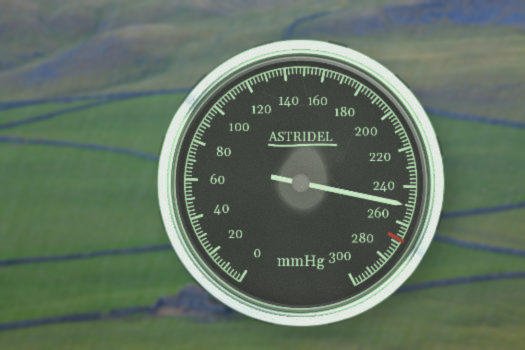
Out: 250; mmHg
